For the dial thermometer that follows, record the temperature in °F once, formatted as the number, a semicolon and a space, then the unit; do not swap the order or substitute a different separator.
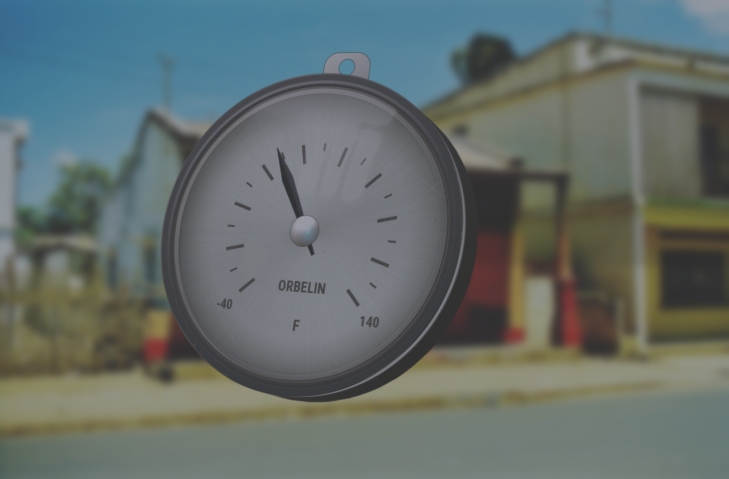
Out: 30; °F
